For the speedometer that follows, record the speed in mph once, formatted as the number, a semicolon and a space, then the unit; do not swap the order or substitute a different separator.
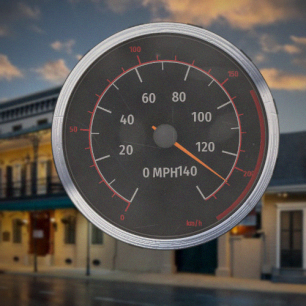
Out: 130; mph
